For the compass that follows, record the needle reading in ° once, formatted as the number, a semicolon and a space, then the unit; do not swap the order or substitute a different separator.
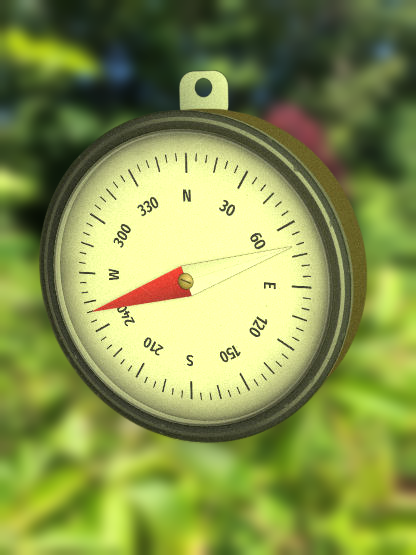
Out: 250; °
